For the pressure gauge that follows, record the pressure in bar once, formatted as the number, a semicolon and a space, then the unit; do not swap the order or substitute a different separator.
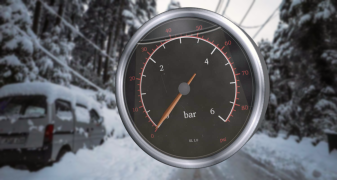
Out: 0; bar
